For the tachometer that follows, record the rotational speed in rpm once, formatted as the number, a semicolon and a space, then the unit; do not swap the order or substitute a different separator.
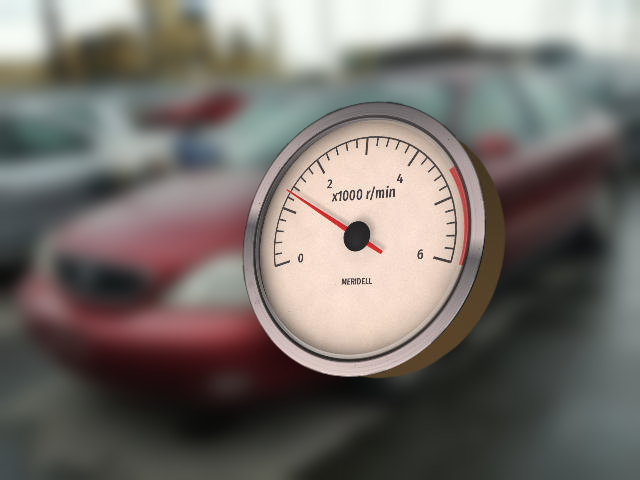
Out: 1300; rpm
